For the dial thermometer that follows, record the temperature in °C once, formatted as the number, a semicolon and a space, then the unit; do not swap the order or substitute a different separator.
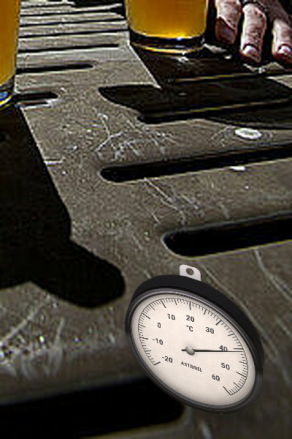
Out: 40; °C
